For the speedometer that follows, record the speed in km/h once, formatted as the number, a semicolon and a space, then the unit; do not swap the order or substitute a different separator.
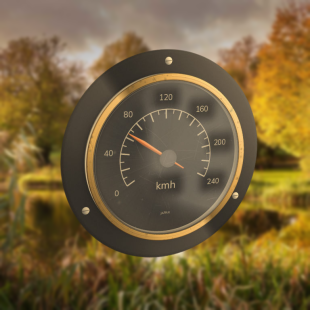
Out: 65; km/h
